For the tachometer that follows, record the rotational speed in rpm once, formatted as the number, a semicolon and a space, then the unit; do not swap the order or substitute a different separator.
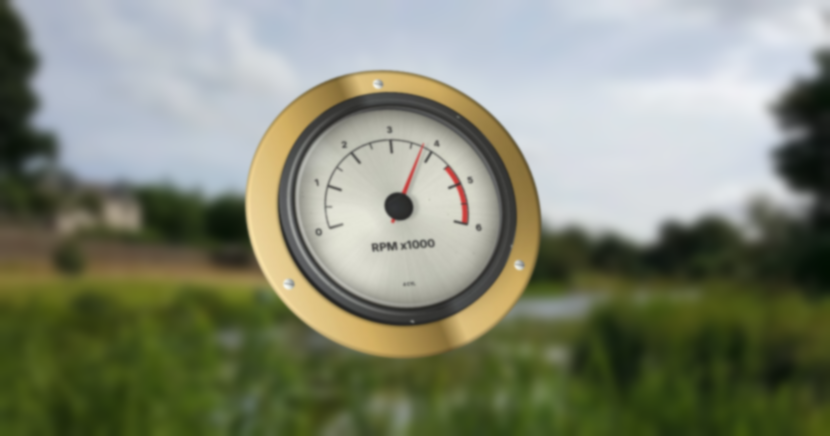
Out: 3750; rpm
